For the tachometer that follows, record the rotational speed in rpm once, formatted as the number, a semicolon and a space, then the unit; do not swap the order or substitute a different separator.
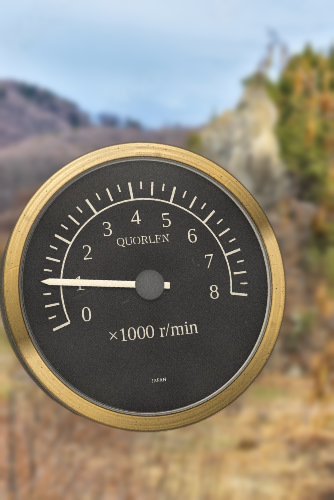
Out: 1000; rpm
